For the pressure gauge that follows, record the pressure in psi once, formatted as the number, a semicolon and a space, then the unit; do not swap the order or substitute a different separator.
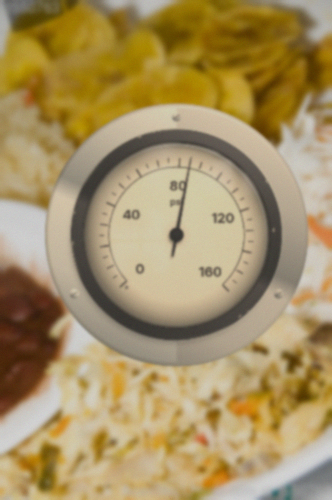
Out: 85; psi
